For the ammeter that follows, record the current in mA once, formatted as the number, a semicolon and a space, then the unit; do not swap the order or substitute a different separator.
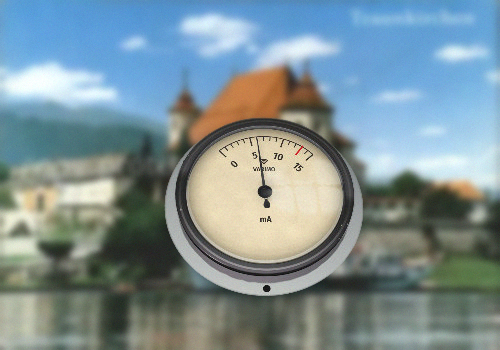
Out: 6; mA
